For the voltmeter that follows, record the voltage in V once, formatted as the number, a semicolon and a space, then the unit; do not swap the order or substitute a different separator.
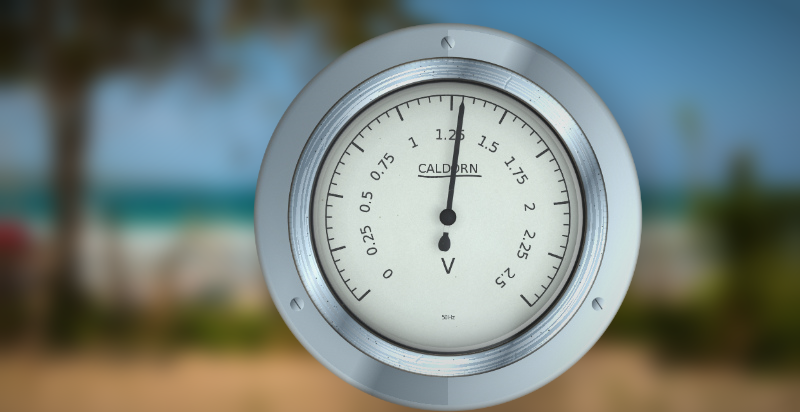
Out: 1.3; V
